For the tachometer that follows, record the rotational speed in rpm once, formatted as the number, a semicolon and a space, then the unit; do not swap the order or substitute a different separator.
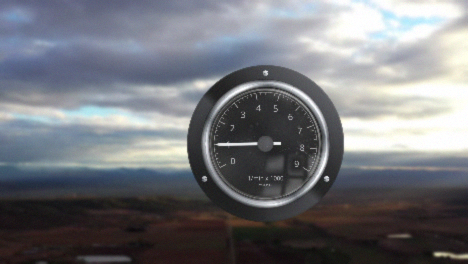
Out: 1000; rpm
